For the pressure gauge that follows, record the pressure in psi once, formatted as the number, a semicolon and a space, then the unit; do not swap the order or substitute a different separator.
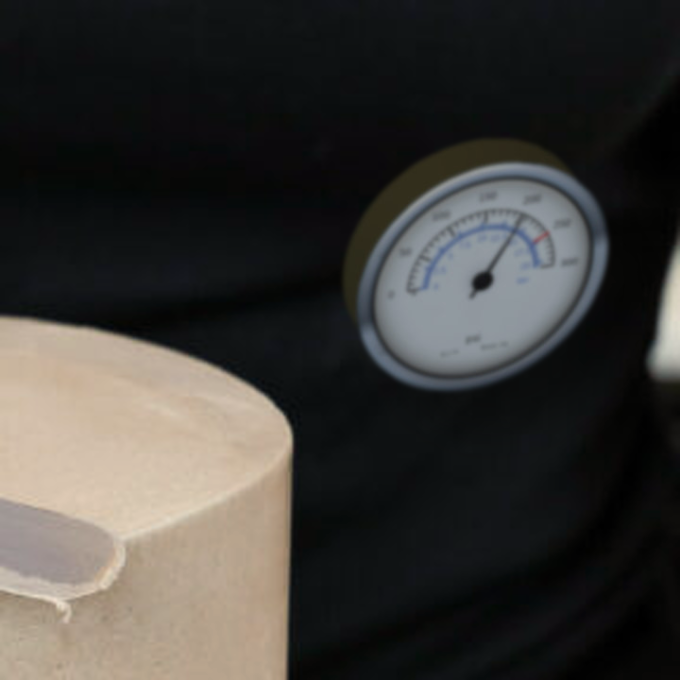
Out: 200; psi
